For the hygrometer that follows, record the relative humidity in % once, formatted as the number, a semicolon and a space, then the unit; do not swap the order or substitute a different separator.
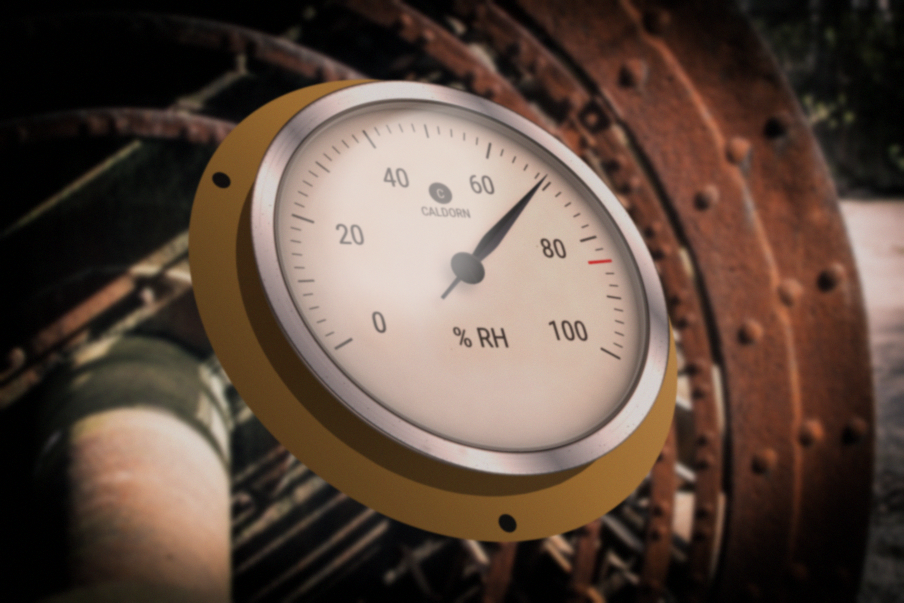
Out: 69; %
